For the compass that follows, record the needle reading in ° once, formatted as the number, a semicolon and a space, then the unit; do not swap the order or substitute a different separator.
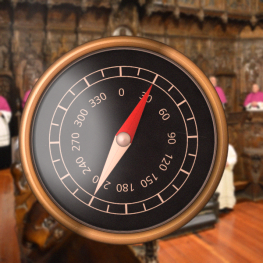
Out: 30; °
